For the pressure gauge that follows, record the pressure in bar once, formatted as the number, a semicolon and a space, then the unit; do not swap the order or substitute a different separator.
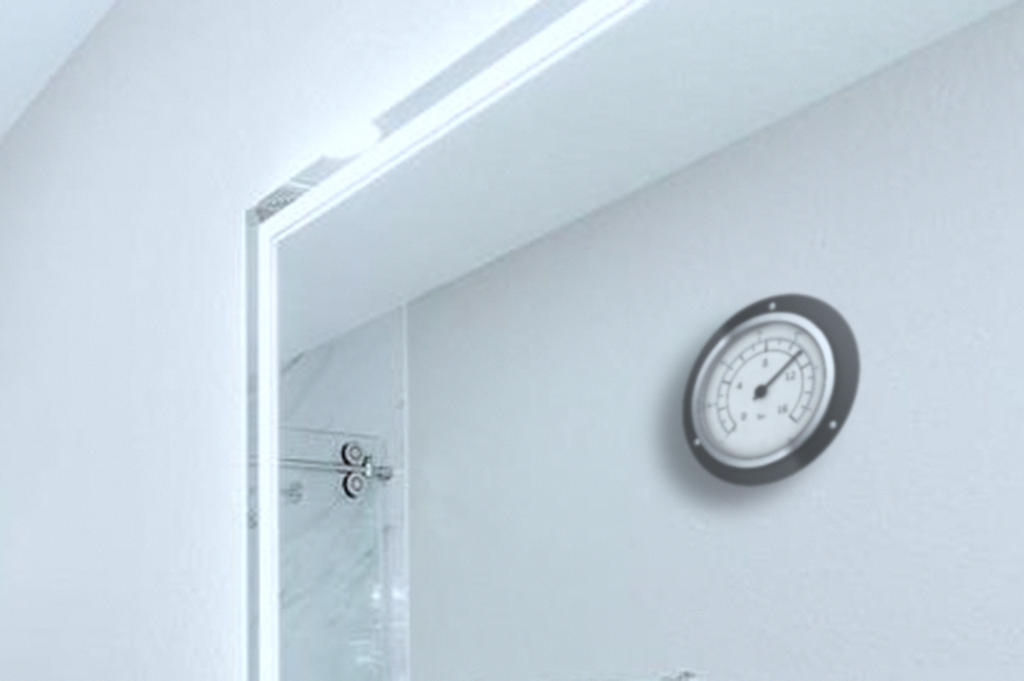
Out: 11; bar
